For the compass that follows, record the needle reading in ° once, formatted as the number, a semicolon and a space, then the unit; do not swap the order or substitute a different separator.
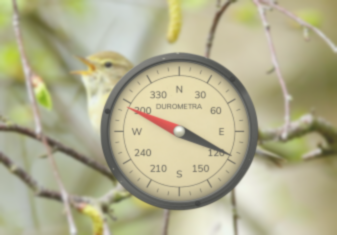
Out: 295; °
